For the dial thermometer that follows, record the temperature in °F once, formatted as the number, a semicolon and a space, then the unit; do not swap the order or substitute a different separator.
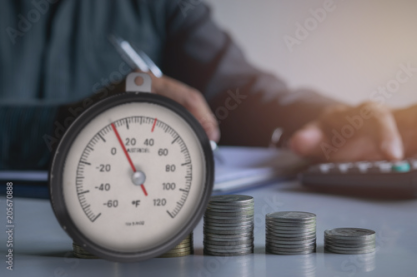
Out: 10; °F
